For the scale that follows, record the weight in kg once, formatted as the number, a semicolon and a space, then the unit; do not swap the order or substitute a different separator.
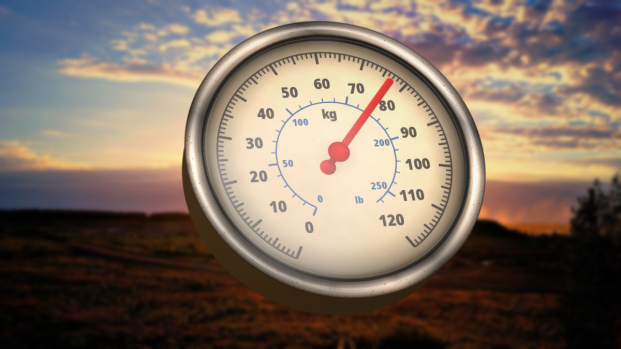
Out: 77; kg
